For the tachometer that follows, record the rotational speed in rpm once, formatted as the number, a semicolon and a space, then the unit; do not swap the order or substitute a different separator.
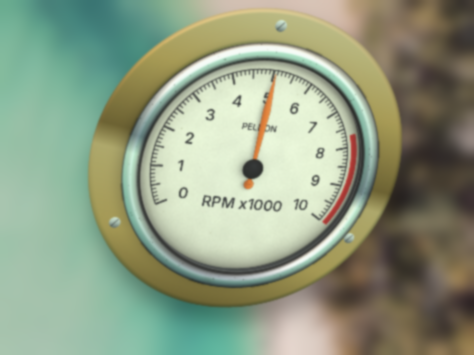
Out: 5000; rpm
